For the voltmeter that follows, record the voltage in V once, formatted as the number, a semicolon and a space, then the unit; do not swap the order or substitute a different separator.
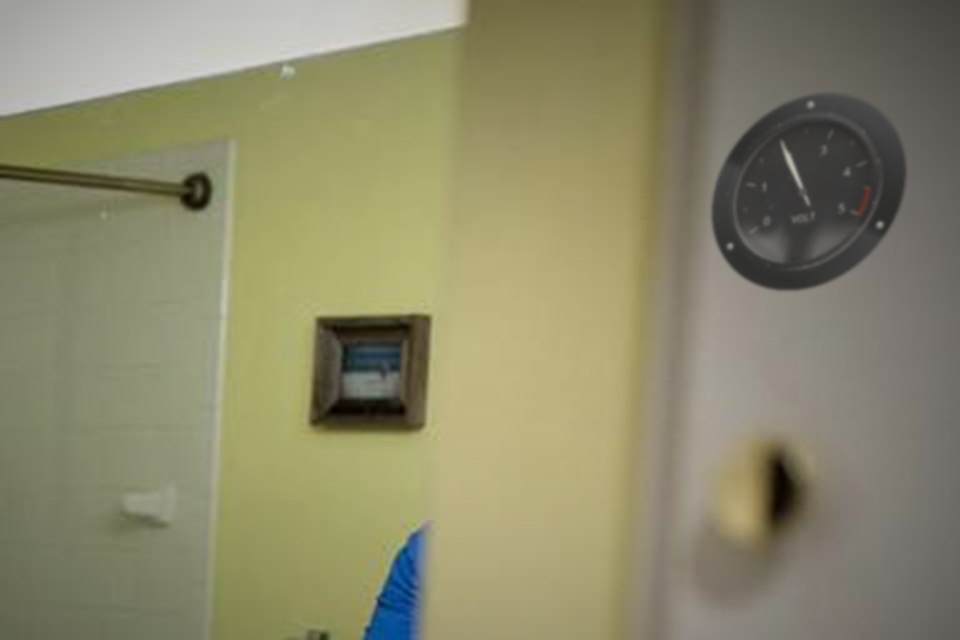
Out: 2; V
